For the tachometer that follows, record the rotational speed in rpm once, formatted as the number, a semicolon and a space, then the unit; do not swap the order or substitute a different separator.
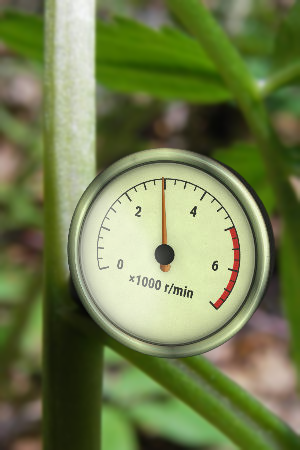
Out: 3000; rpm
